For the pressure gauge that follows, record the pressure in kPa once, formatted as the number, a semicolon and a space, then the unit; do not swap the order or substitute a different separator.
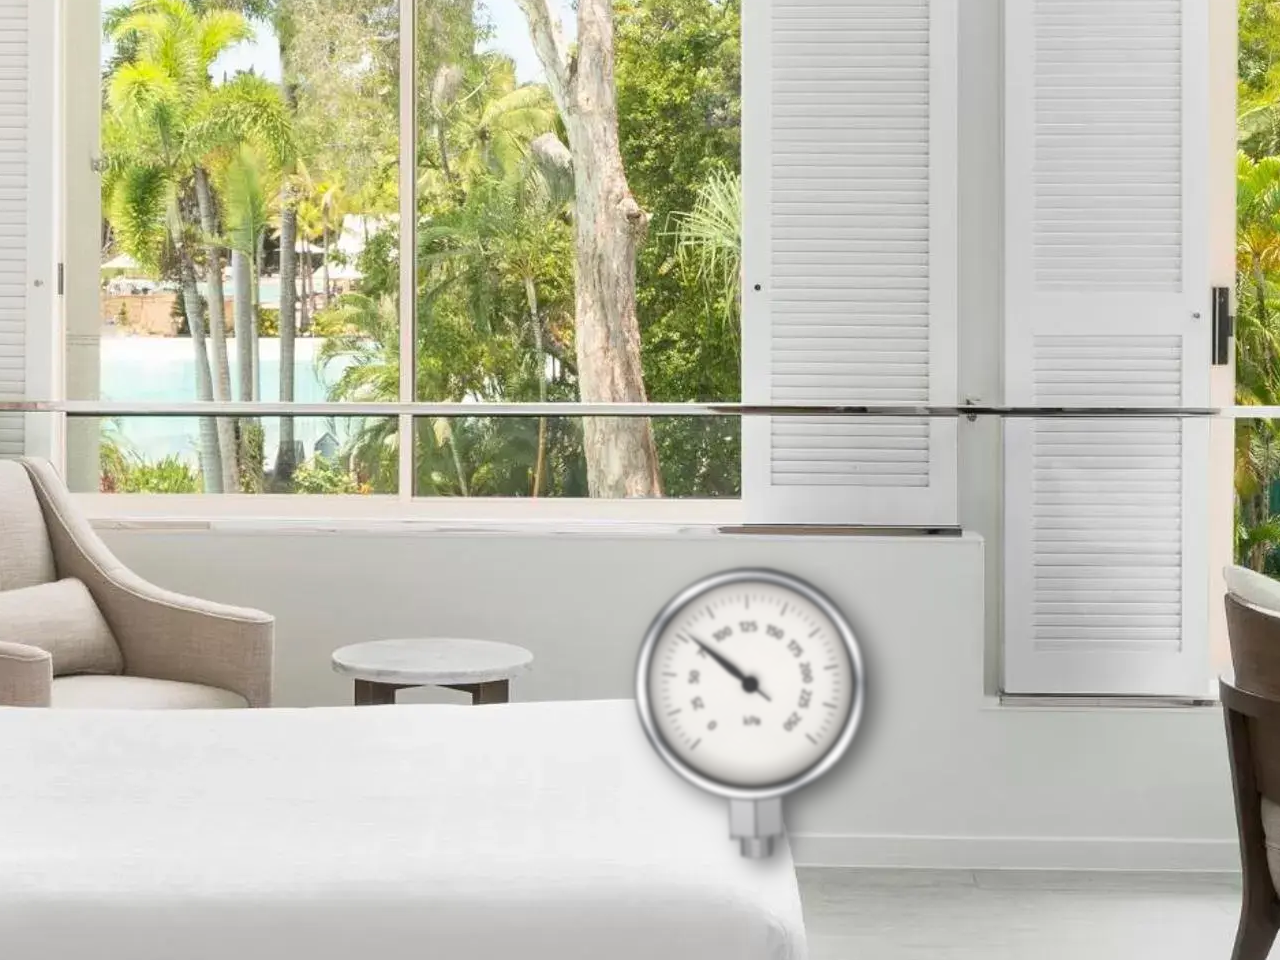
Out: 80; kPa
